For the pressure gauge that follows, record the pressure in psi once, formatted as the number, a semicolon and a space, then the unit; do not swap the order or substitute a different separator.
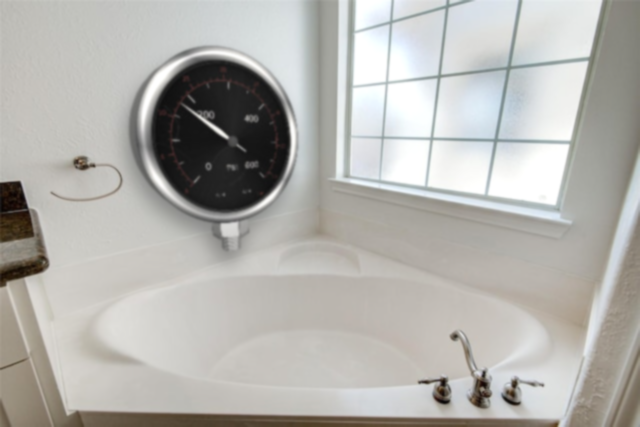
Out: 175; psi
